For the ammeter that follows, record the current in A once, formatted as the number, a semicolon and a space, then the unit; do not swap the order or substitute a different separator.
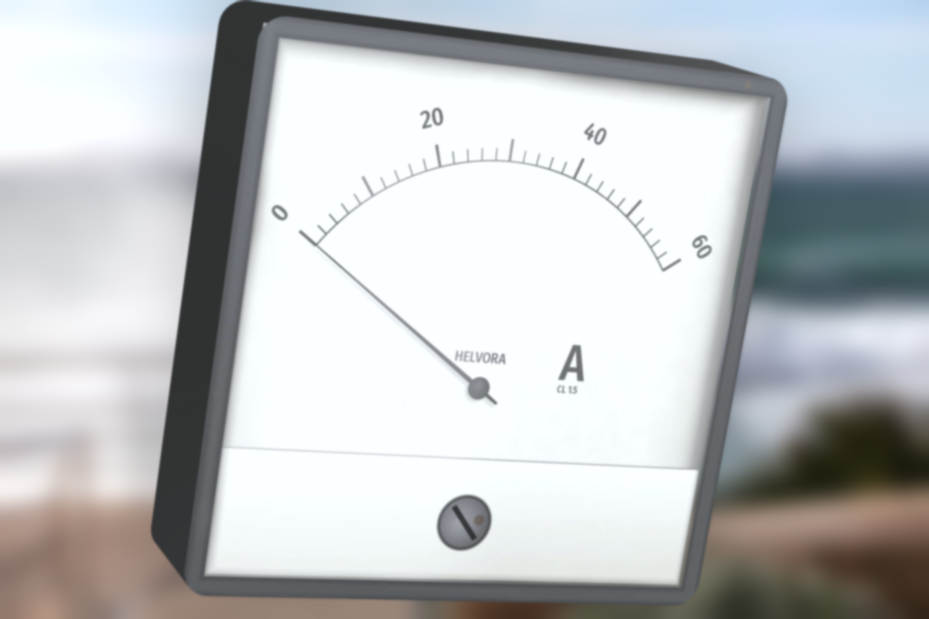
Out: 0; A
